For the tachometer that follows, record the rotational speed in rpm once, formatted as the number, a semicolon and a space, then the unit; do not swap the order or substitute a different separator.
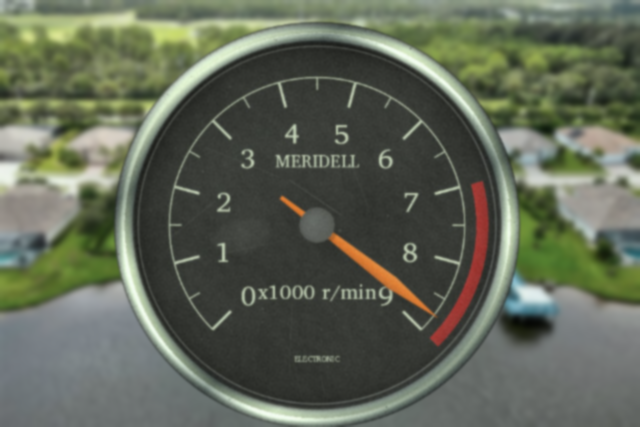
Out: 8750; rpm
